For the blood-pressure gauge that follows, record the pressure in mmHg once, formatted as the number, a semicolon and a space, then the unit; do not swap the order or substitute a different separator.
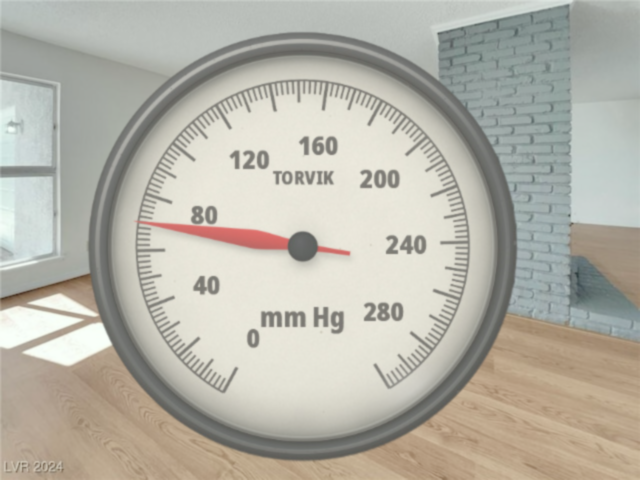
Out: 70; mmHg
